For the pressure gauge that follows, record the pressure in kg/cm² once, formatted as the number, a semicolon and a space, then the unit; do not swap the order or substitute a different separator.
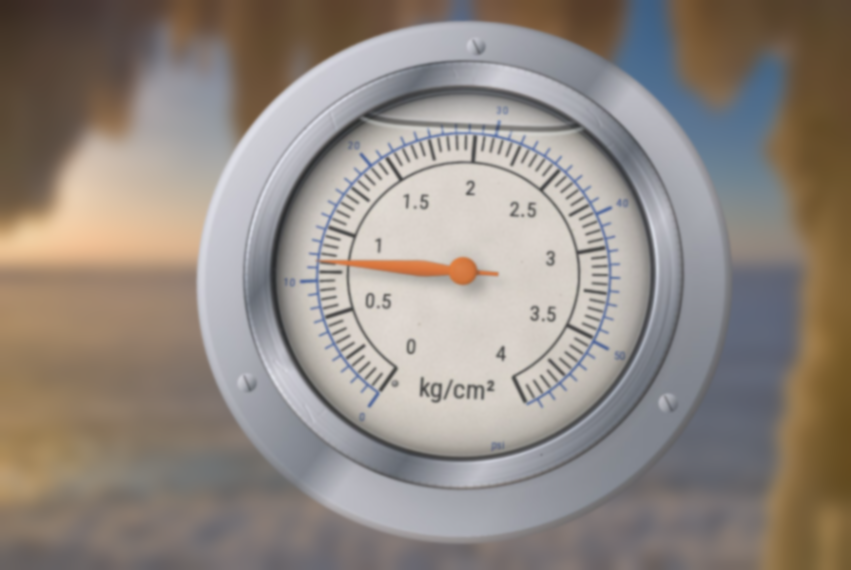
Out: 0.8; kg/cm²
